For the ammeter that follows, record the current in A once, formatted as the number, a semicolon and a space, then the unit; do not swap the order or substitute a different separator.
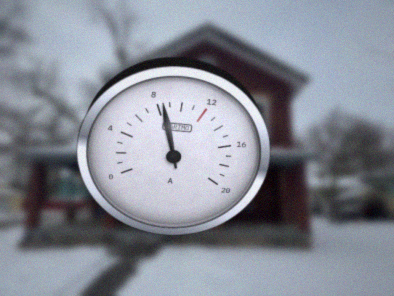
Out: 8.5; A
